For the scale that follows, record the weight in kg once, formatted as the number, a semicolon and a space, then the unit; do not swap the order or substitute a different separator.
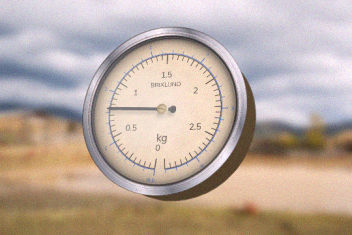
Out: 0.75; kg
